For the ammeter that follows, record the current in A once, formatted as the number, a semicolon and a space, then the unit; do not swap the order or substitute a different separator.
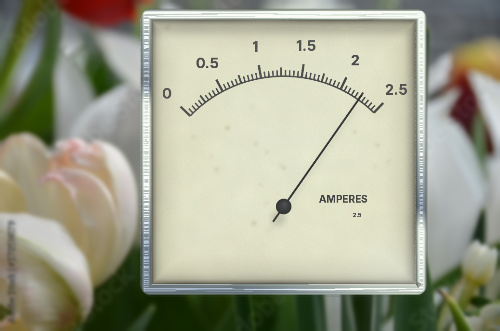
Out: 2.25; A
